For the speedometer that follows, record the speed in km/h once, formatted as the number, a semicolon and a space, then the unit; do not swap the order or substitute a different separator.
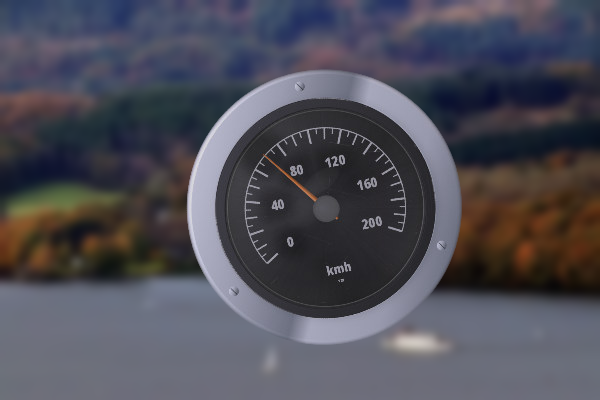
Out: 70; km/h
